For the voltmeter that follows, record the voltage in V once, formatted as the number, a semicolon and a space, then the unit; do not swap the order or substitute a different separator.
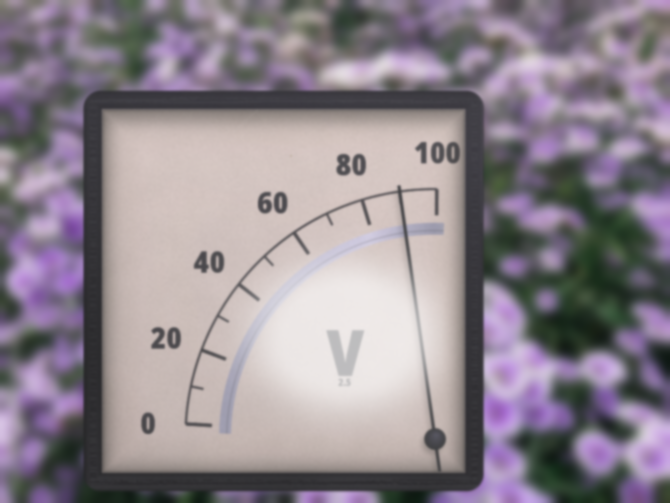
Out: 90; V
